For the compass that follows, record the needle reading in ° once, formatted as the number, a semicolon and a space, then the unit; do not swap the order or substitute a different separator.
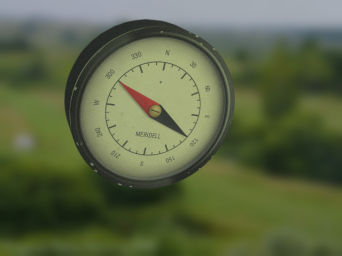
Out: 300; °
